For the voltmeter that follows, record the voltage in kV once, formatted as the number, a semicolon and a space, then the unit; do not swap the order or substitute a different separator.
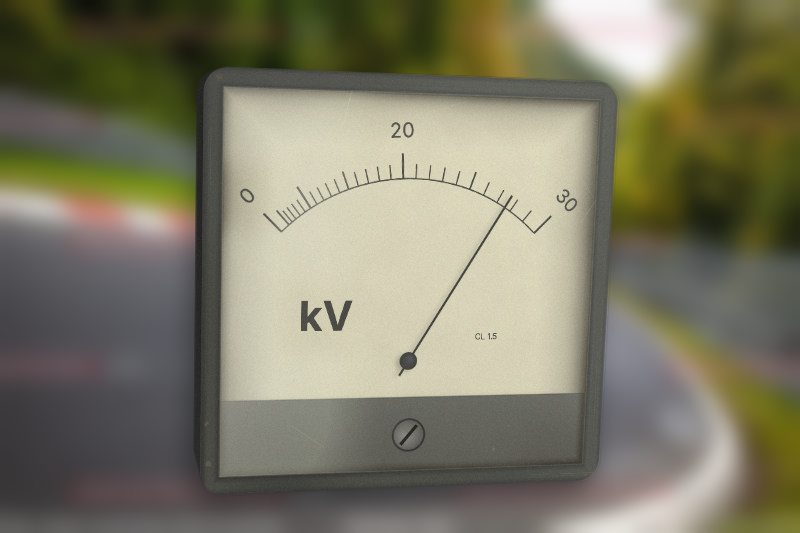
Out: 27.5; kV
